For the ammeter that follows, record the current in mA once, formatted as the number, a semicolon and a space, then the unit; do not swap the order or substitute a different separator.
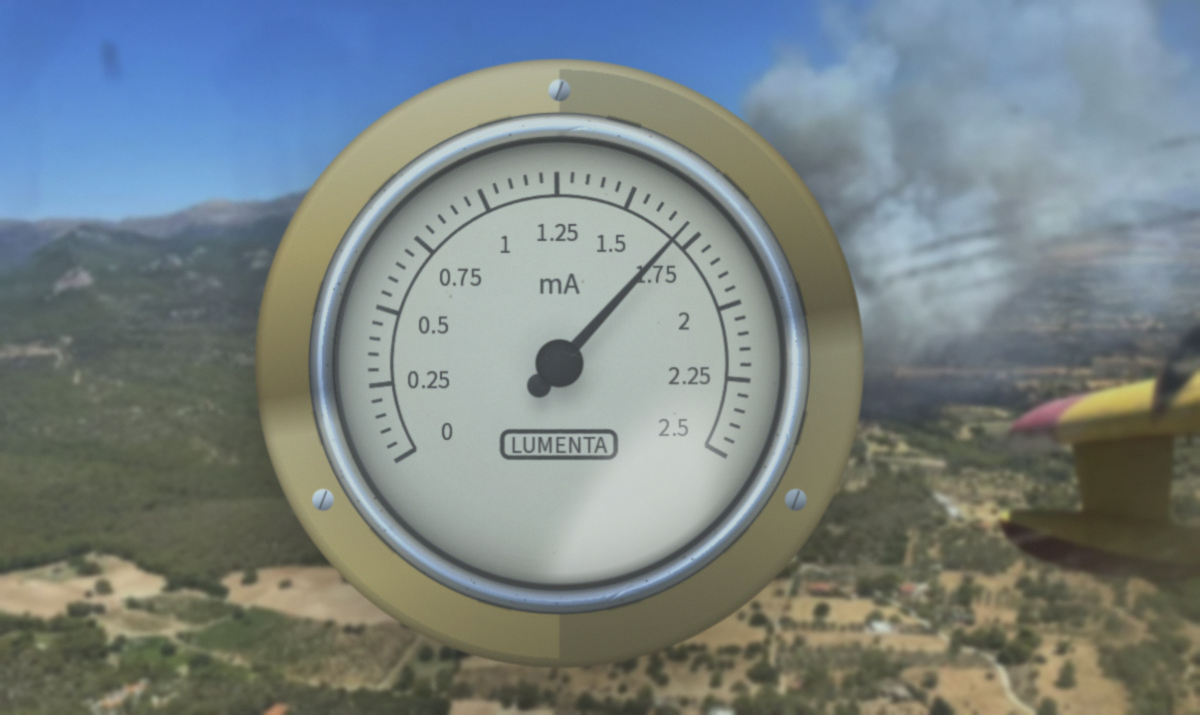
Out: 1.7; mA
